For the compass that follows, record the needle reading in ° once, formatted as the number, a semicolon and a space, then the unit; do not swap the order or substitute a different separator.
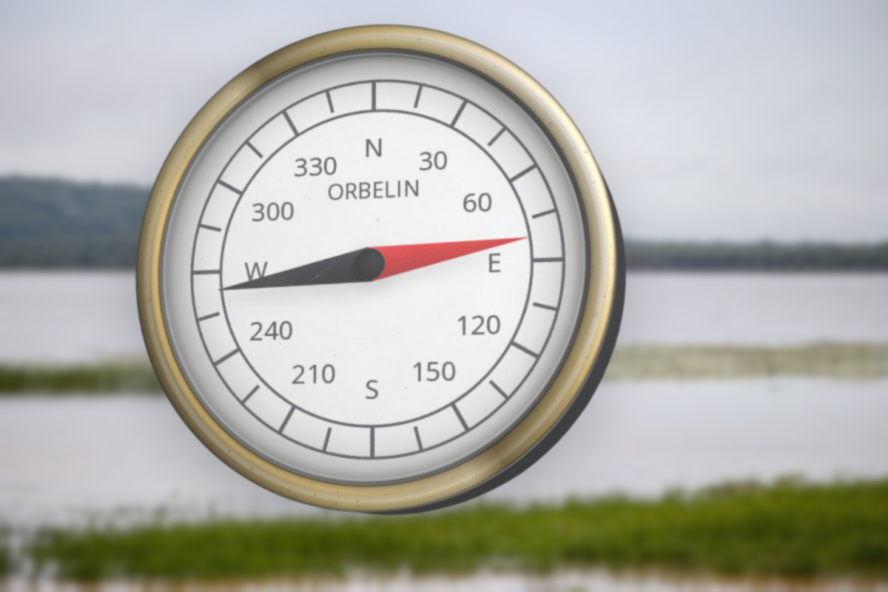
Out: 82.5; °
